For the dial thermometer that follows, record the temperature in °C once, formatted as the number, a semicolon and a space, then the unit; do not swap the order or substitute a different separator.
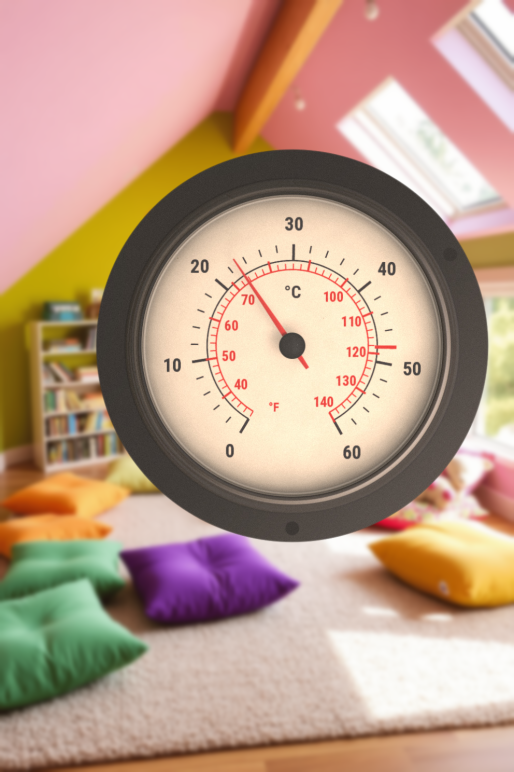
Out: 23; °C
